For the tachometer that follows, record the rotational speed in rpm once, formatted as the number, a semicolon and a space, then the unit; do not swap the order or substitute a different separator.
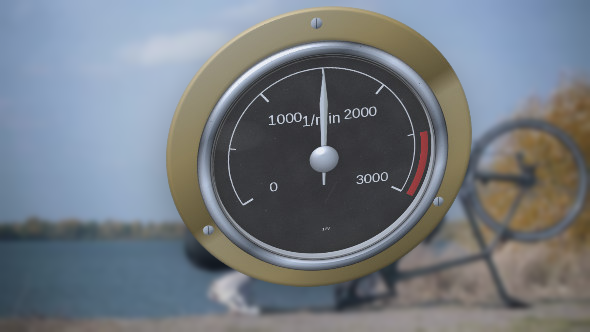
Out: 1500; rpm
